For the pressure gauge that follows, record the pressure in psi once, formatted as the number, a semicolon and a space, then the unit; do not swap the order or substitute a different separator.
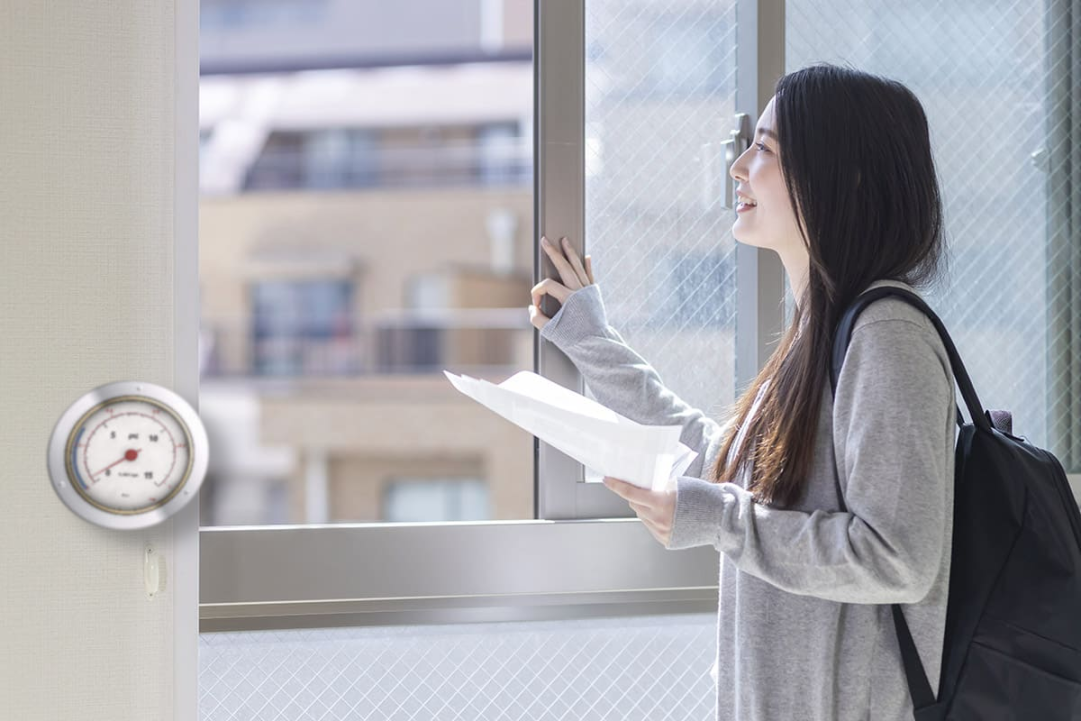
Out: 0.5; psi
